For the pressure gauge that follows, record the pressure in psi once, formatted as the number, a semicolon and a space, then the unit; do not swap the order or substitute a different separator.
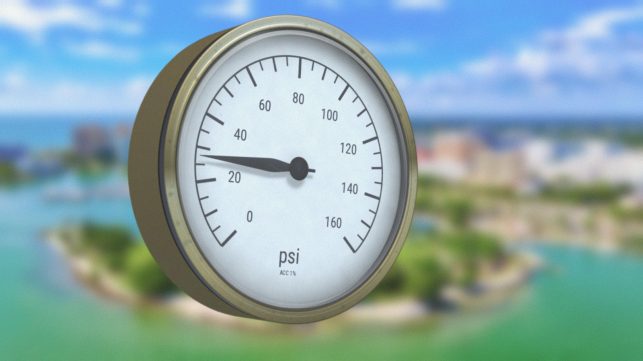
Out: 27.5; psi
